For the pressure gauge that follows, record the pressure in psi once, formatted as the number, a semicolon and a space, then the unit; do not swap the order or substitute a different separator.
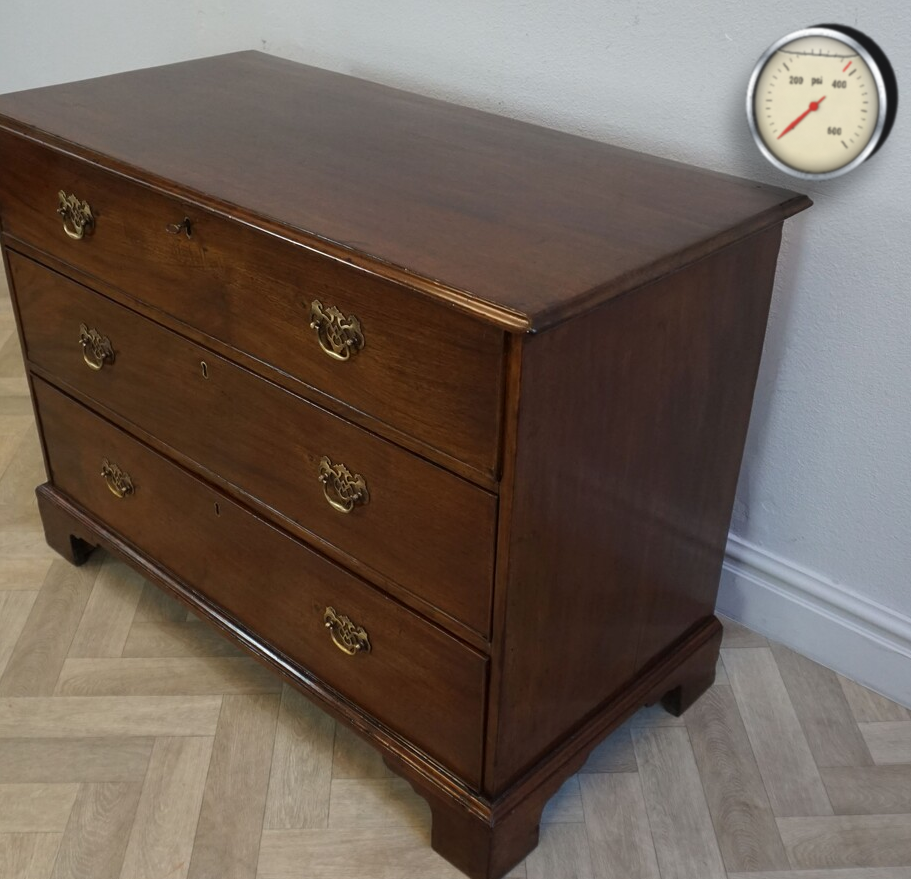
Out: 0; psi
